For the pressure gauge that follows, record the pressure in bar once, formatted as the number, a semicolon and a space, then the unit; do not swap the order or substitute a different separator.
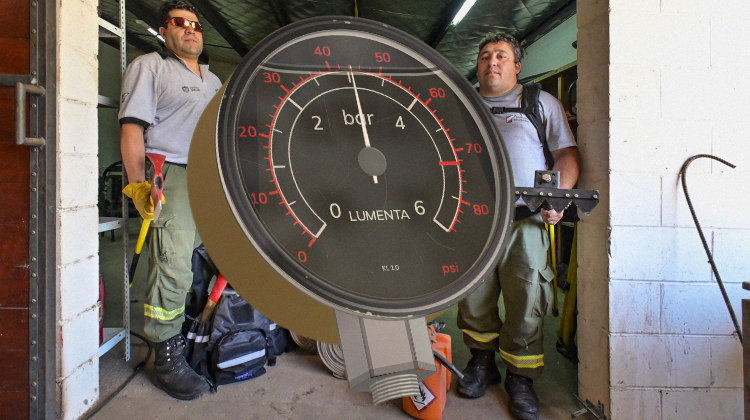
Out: 3; bar
